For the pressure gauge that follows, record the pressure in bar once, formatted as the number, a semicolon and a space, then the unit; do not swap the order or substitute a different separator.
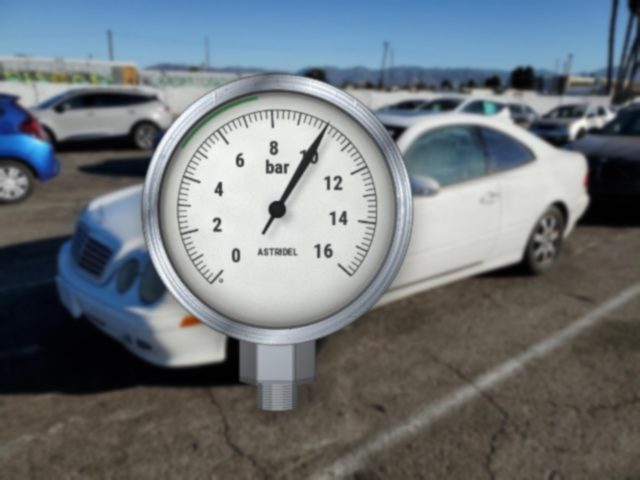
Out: 10; bar
